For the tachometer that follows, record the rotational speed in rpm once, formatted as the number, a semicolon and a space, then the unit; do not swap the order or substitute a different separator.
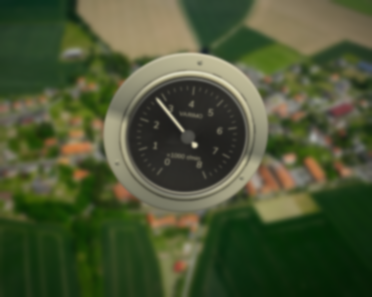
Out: 2800; rpm
